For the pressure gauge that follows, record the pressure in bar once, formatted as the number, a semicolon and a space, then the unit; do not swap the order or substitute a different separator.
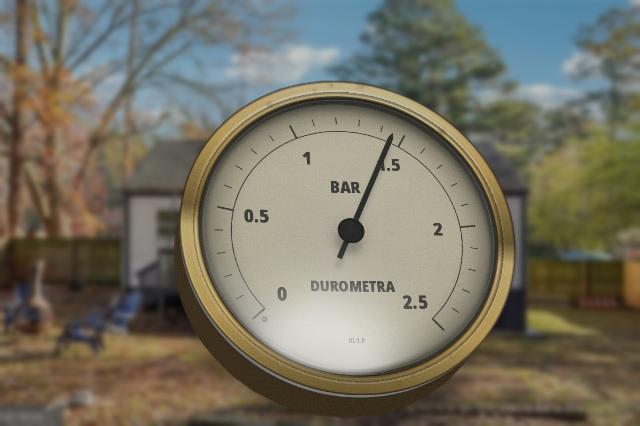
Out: 1.45; bar
